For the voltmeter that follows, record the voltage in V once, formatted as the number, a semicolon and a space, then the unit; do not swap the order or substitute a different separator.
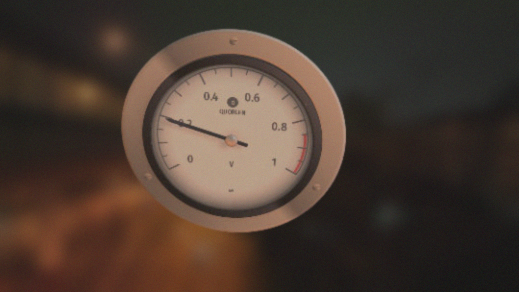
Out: 0.2; V
